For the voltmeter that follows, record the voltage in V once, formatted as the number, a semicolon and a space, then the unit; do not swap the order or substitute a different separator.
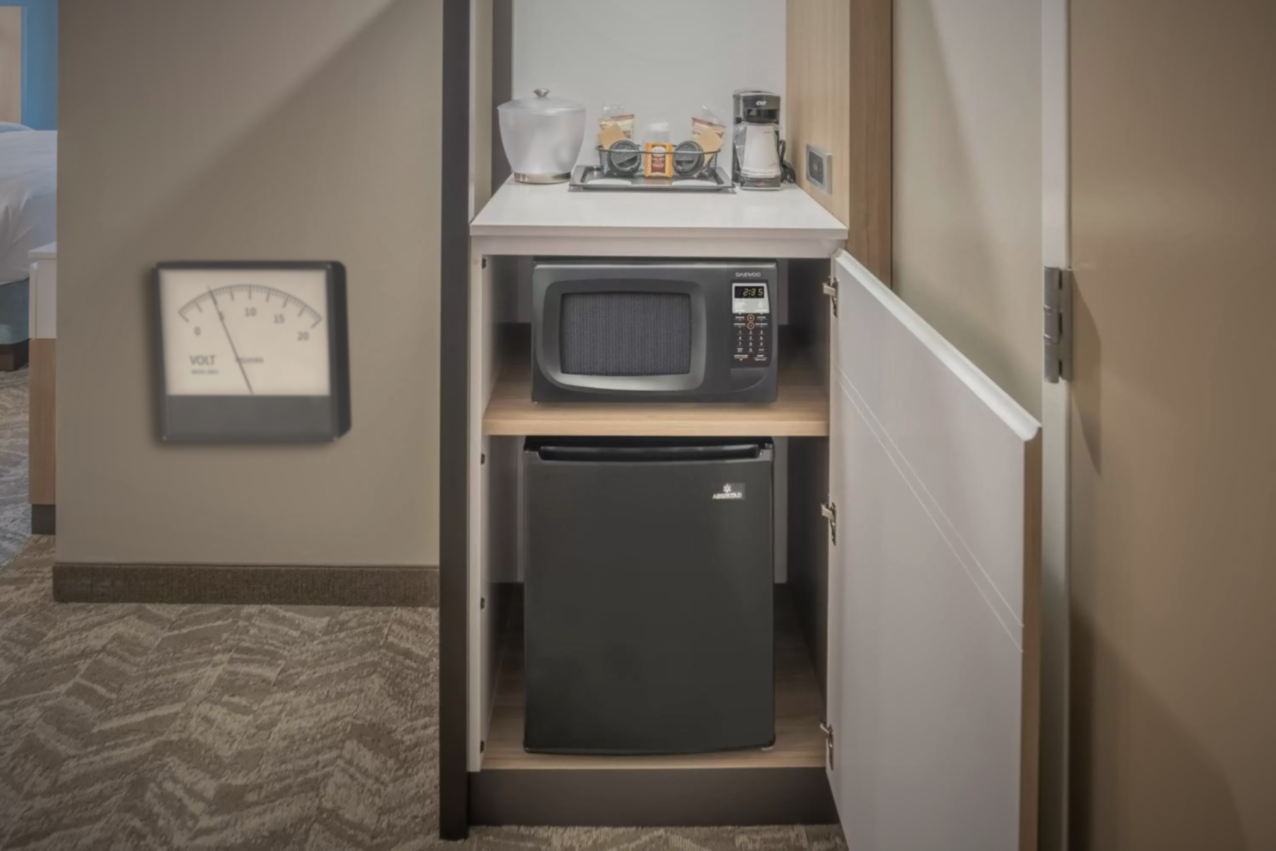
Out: 5; V
